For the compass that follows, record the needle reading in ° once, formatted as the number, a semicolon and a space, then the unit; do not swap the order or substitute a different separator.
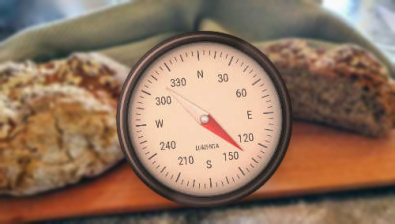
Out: 135; °
